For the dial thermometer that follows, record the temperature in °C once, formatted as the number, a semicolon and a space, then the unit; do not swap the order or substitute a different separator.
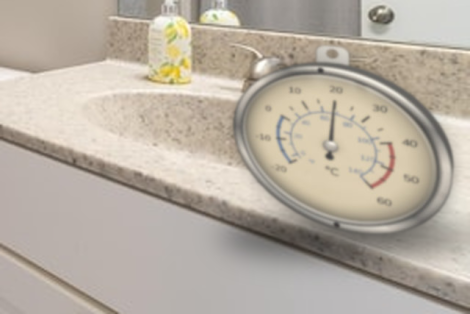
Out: 20; °C
